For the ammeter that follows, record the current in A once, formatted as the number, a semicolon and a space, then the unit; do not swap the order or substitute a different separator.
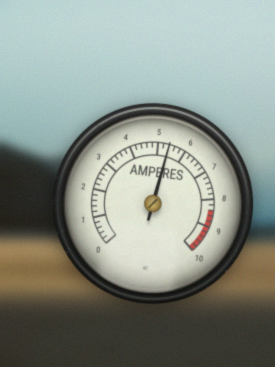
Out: 5.4; A
